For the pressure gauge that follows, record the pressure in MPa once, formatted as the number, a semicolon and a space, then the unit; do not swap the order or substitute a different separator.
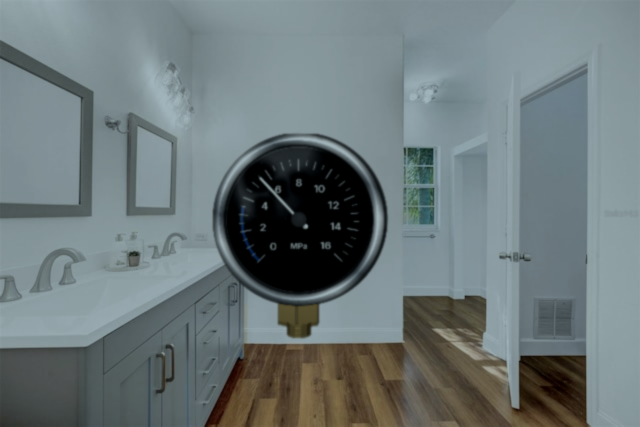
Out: 5.5; MPa
